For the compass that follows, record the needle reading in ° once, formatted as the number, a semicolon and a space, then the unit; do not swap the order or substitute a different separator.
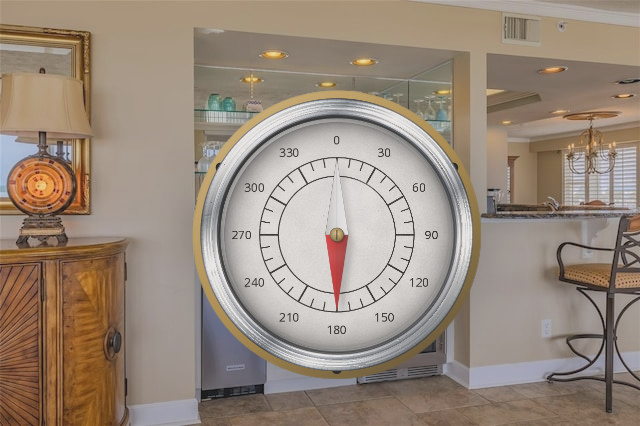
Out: 180; °
